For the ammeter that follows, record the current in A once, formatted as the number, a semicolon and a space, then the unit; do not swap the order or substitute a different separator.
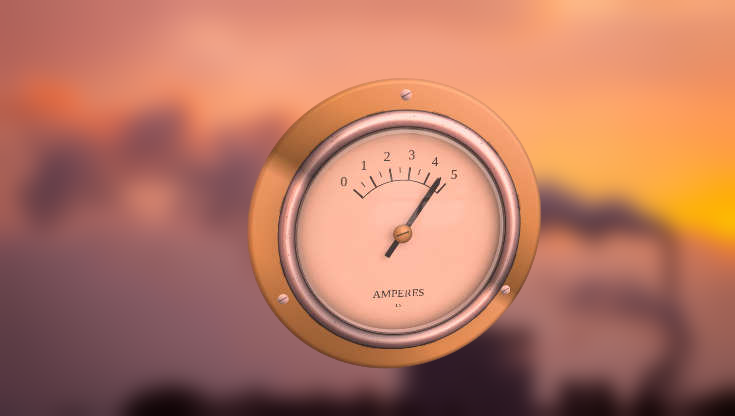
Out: 4.5; A
